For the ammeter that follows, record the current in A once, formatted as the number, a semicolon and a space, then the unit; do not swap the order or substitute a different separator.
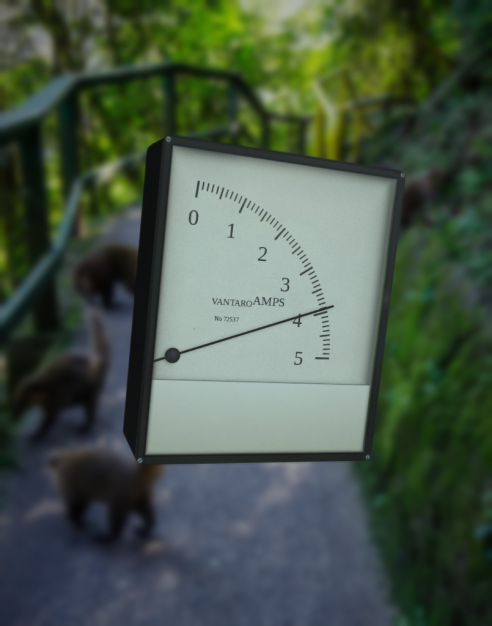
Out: 3.9; A
